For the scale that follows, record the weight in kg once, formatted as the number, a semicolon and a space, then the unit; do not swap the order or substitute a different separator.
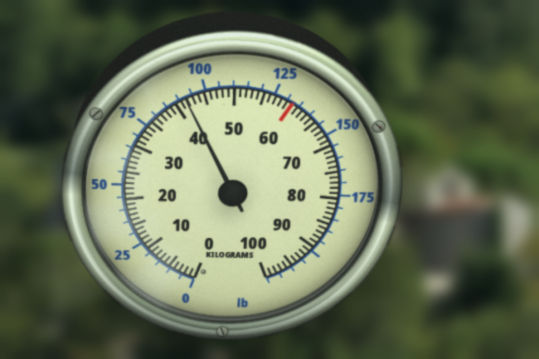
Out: 42; kg
